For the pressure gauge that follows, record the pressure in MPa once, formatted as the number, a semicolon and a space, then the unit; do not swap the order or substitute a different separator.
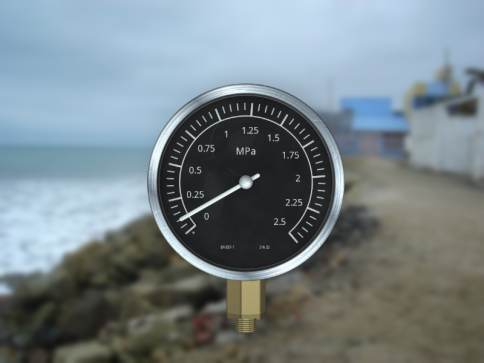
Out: 0.1; MPa
